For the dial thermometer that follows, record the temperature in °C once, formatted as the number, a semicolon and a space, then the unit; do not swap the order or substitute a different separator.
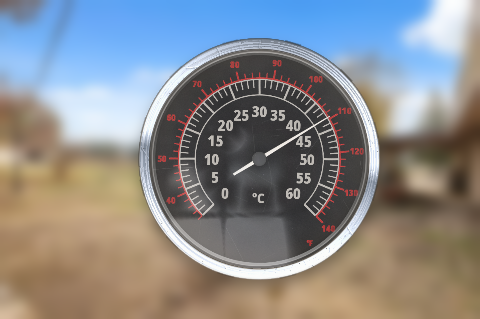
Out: 43; °C
